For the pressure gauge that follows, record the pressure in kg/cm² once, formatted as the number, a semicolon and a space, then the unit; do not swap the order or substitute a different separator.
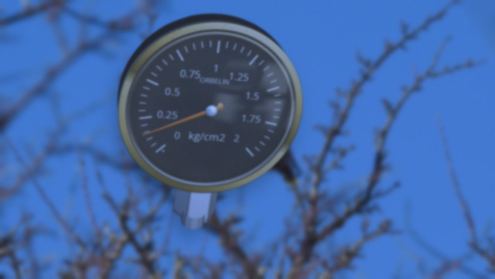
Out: 0.15; kg/cm²
